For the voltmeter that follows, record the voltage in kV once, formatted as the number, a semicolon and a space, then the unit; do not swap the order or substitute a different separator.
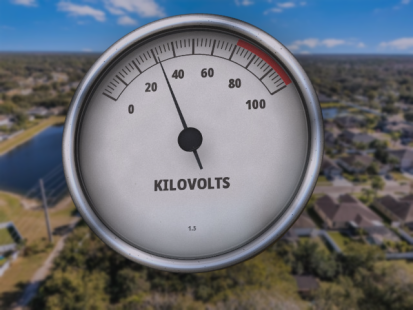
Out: 32; kV
